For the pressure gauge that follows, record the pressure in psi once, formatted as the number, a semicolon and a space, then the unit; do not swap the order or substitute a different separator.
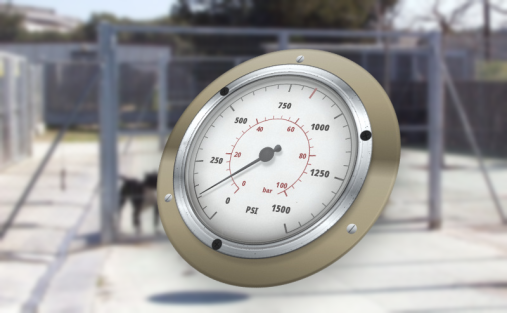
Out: 100; psi
